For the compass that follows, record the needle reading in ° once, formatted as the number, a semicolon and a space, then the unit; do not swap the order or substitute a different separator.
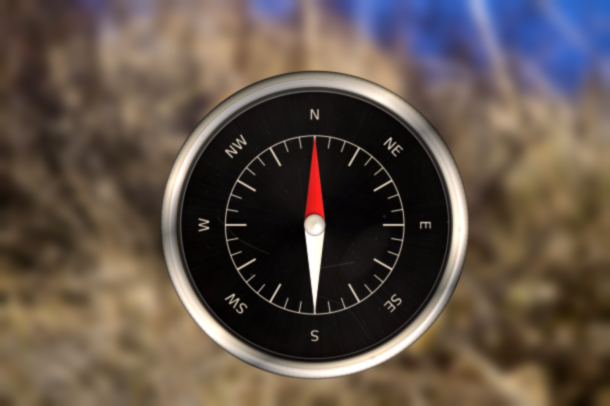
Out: 0; °
